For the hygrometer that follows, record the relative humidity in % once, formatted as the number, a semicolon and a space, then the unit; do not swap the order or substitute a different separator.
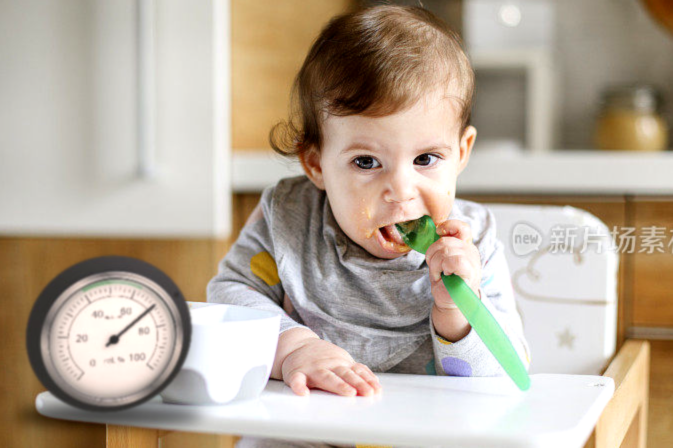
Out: 70; %
